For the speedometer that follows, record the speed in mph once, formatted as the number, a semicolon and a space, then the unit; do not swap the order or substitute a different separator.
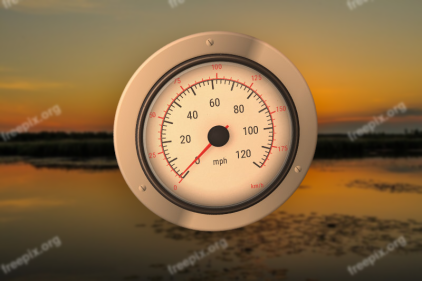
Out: 2; mph
